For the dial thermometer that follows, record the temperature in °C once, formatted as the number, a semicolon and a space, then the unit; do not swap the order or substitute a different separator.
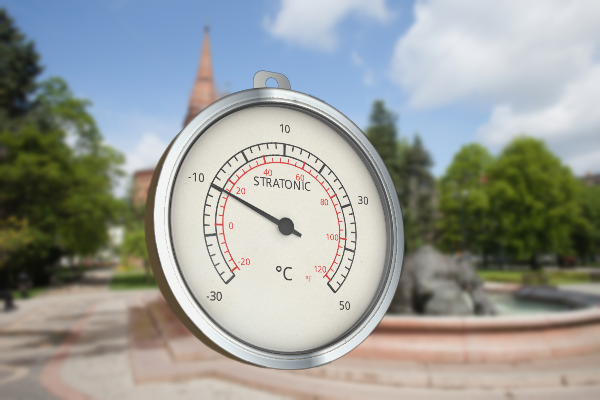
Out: -10; °C
